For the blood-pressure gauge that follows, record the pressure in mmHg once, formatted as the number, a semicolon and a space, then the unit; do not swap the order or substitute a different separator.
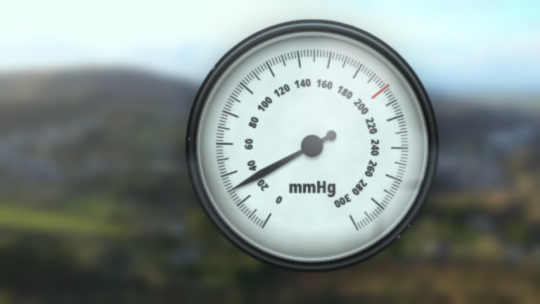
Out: 30; mmHg
